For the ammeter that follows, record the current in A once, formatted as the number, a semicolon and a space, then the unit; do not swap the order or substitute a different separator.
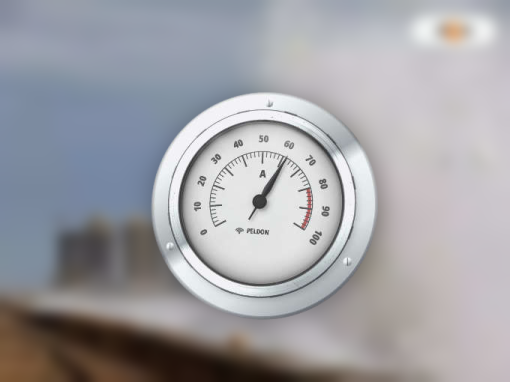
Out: 62; A
